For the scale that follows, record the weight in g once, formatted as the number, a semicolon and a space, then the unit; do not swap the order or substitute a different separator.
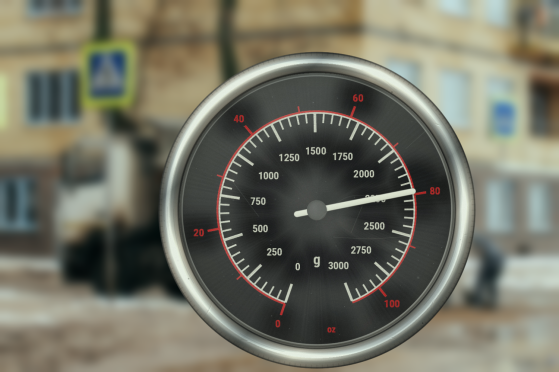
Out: 2250; g
